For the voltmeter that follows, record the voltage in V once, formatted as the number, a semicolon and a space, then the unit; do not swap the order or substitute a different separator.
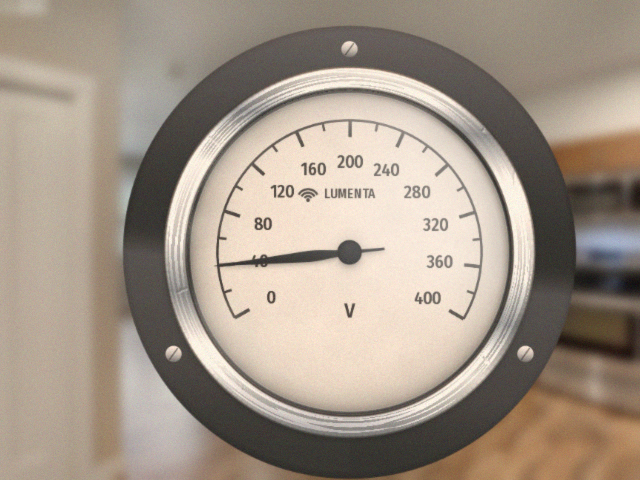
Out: 40; V
